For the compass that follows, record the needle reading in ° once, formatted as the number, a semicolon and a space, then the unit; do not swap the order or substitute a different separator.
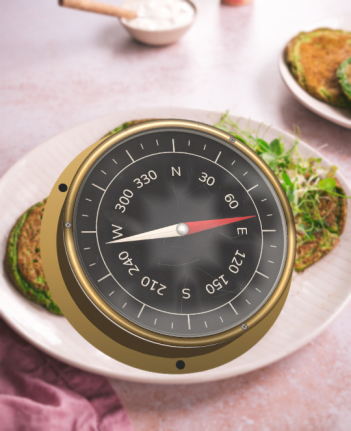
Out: 80; °
